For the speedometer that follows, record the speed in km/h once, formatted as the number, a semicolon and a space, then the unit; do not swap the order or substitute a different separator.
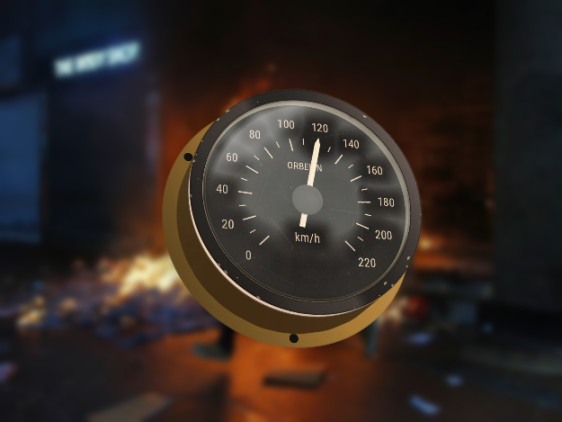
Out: 120; km/h
